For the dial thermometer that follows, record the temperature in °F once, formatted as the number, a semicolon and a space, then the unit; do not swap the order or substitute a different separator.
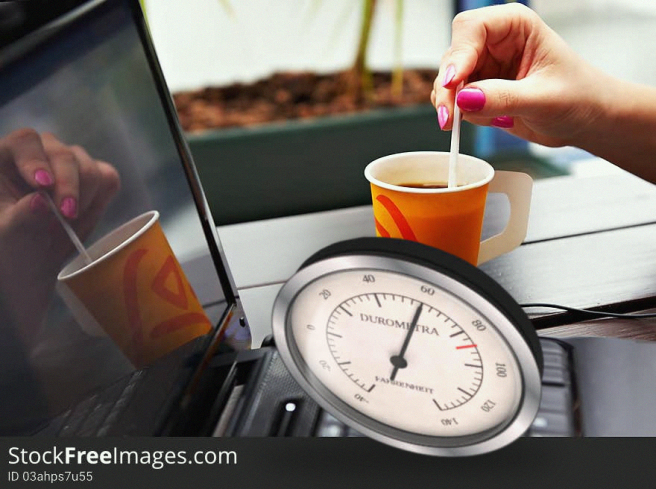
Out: 60; °F
